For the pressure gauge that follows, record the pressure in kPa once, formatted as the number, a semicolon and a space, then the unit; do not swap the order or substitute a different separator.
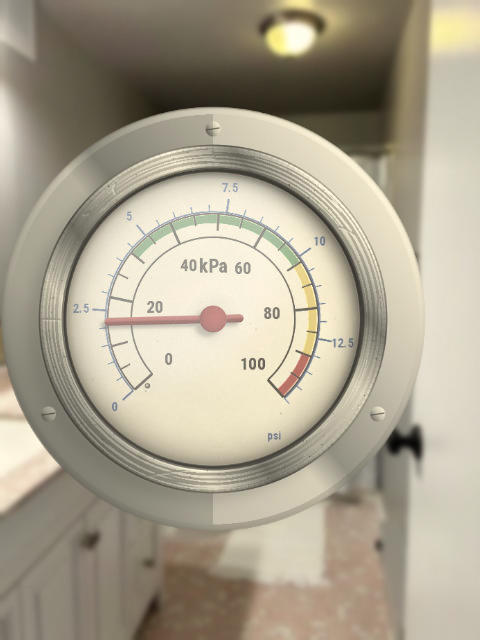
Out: 15; kPa
